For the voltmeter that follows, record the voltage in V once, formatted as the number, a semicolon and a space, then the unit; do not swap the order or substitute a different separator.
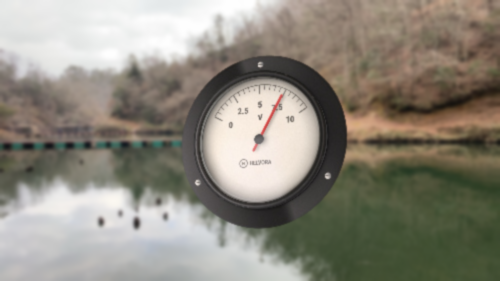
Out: 7.5; V
